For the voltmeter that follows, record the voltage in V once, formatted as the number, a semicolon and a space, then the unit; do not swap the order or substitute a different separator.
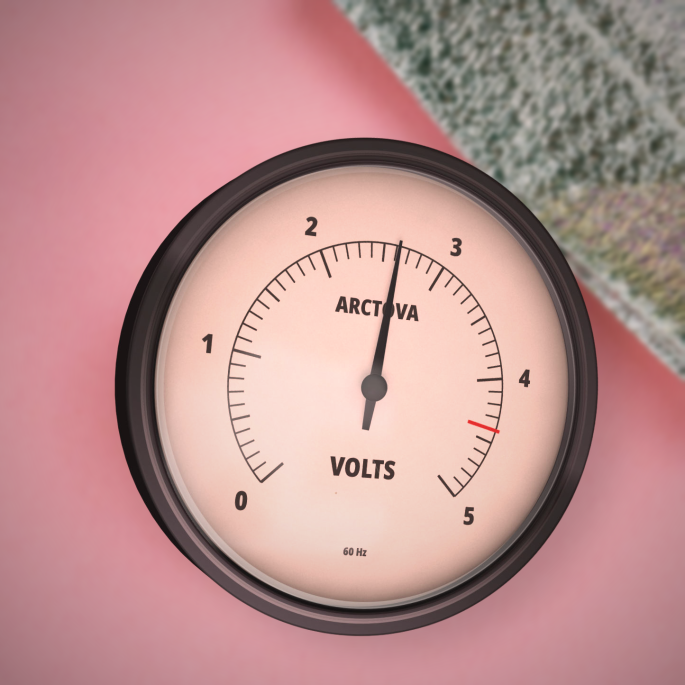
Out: 2.6; V
